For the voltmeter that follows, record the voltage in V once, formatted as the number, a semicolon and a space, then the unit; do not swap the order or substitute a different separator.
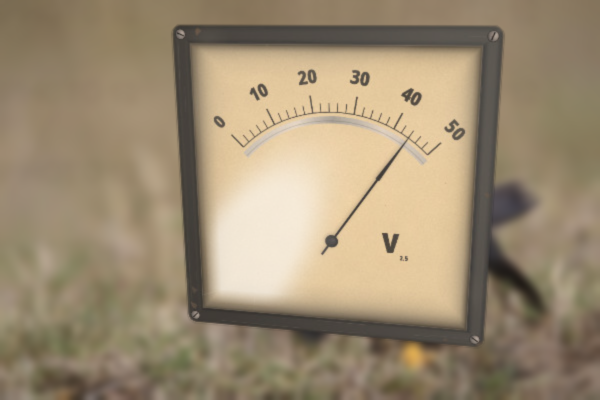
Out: 44; V
